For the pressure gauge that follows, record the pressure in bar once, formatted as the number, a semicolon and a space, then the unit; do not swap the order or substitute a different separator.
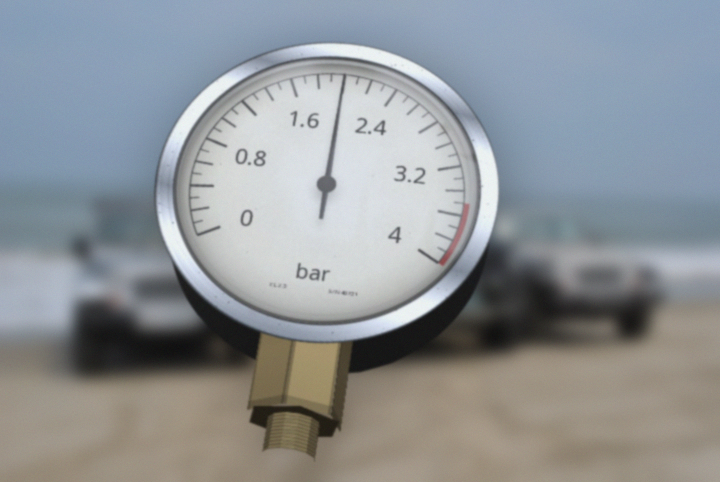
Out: 2; bar
